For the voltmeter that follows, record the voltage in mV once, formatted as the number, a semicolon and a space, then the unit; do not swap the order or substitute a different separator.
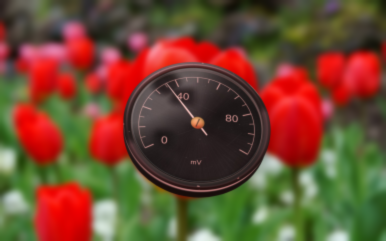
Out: 35; mV
